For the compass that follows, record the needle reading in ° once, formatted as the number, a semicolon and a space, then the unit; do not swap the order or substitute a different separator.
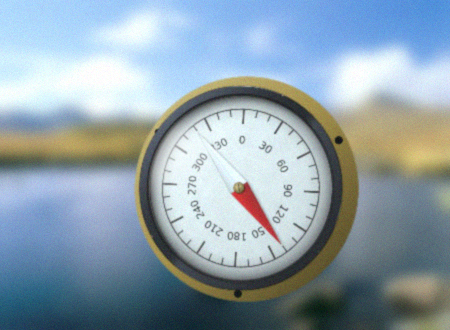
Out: 140; °
